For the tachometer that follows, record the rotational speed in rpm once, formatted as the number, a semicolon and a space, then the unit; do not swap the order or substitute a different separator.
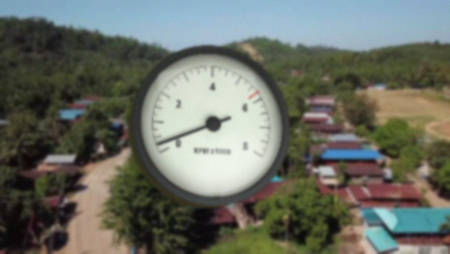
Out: 250; rpm
